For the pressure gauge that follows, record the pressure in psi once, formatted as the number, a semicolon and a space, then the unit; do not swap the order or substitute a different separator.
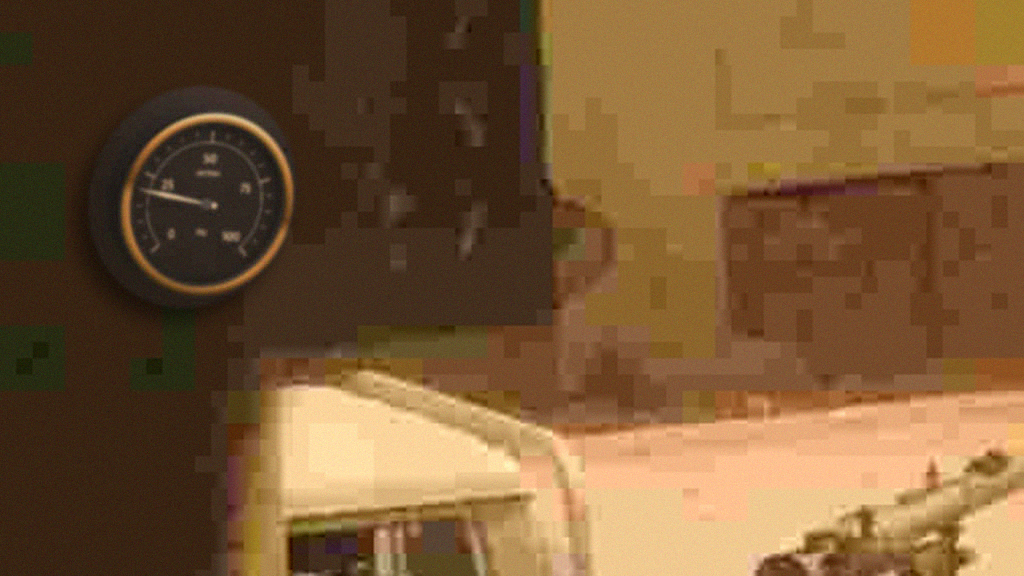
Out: 20; psi
